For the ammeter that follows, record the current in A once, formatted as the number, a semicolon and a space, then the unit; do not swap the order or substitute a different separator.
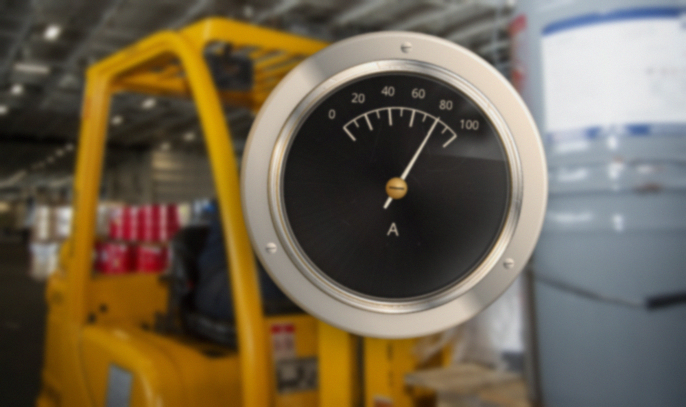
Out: 80; A
